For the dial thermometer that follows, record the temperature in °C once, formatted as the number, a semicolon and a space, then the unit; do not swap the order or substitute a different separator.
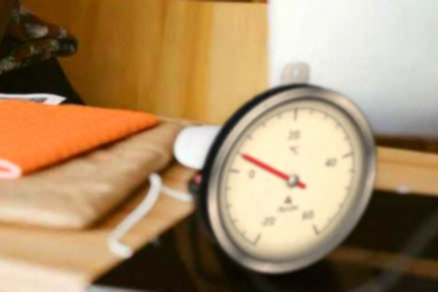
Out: 4; °C
